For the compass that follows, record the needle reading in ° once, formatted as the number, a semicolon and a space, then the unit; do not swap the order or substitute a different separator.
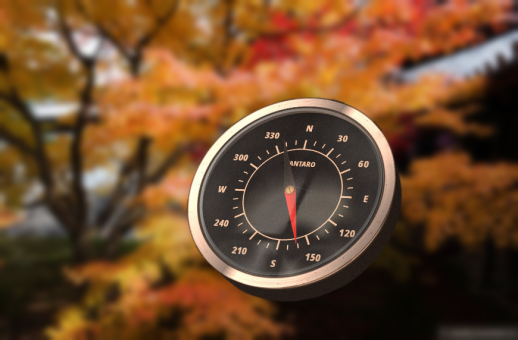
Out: 160; °
